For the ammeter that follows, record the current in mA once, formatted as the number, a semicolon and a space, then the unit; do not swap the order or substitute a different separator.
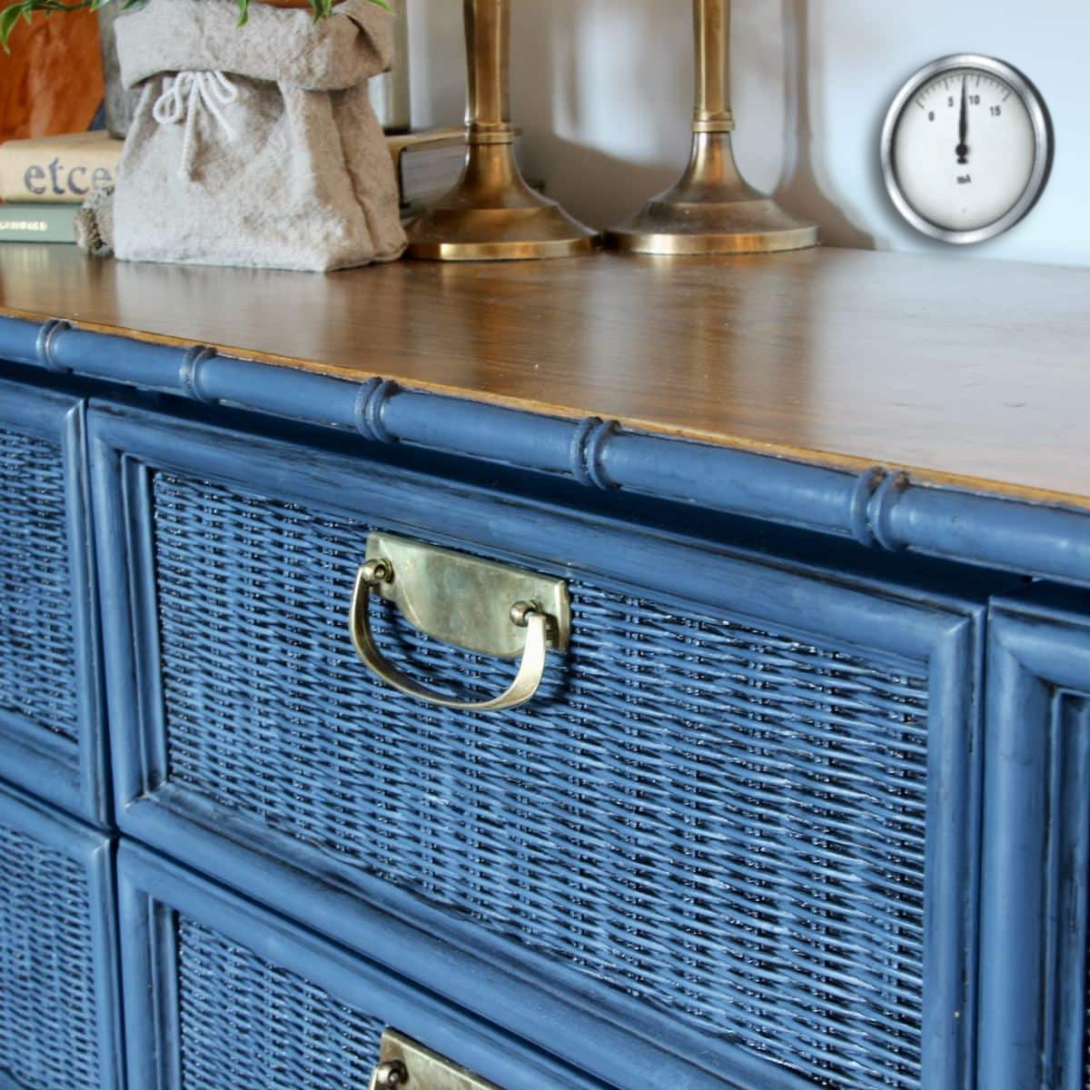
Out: 8; mA
